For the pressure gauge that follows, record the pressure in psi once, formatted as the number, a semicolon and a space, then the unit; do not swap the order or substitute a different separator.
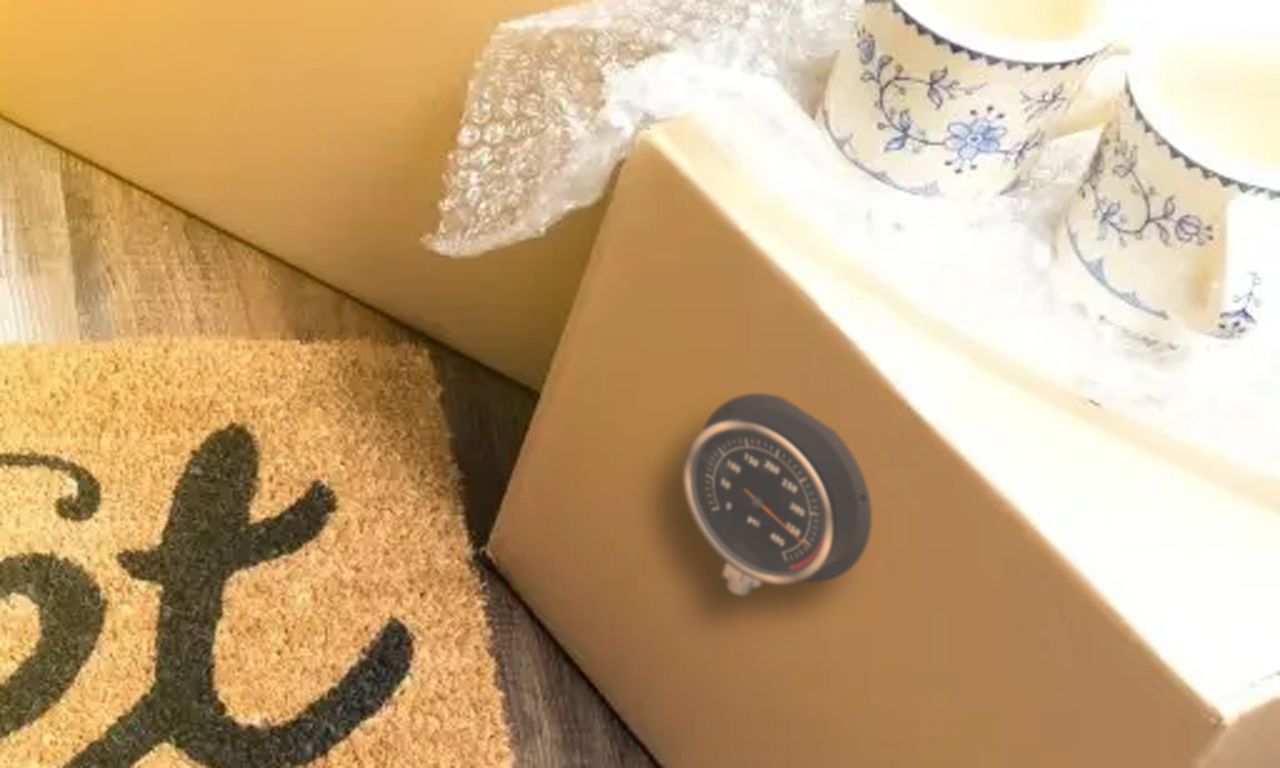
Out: 350; psi
